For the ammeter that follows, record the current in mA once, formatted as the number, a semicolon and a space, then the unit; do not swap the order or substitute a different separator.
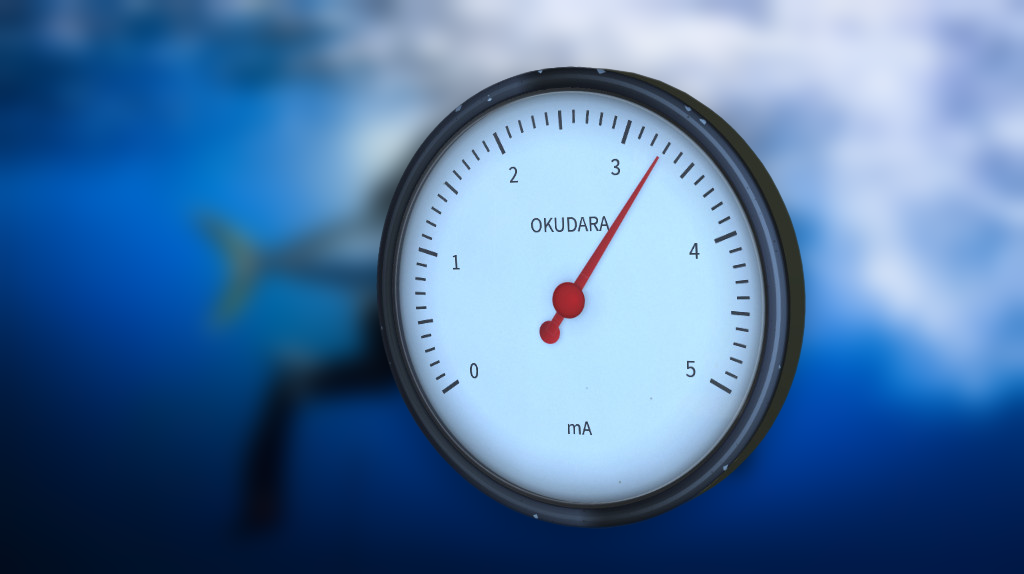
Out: 3.3; mA
